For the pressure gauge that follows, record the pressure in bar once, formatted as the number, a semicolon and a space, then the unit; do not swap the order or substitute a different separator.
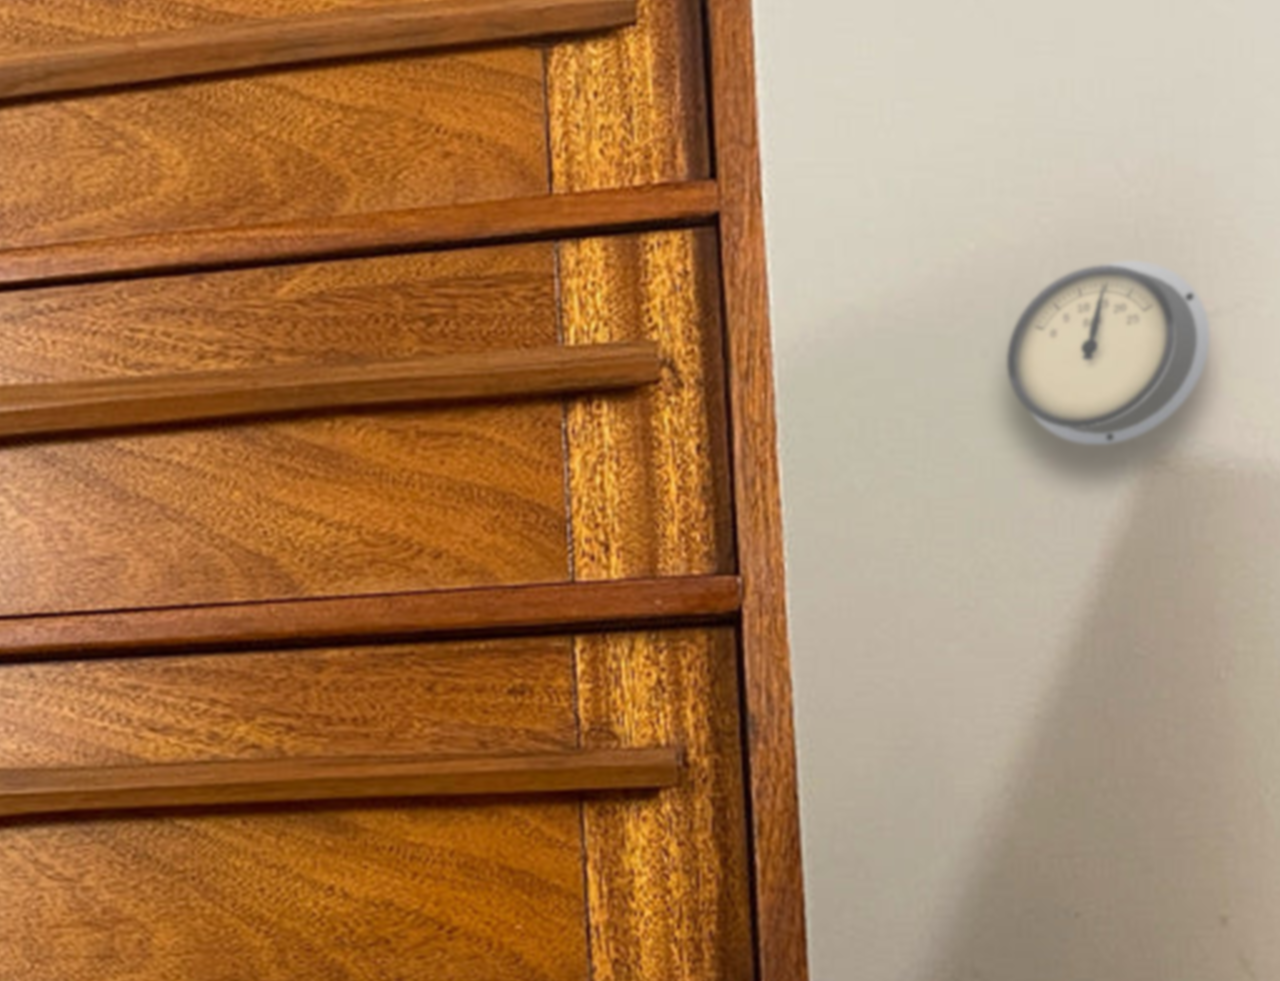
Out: 15; bar
